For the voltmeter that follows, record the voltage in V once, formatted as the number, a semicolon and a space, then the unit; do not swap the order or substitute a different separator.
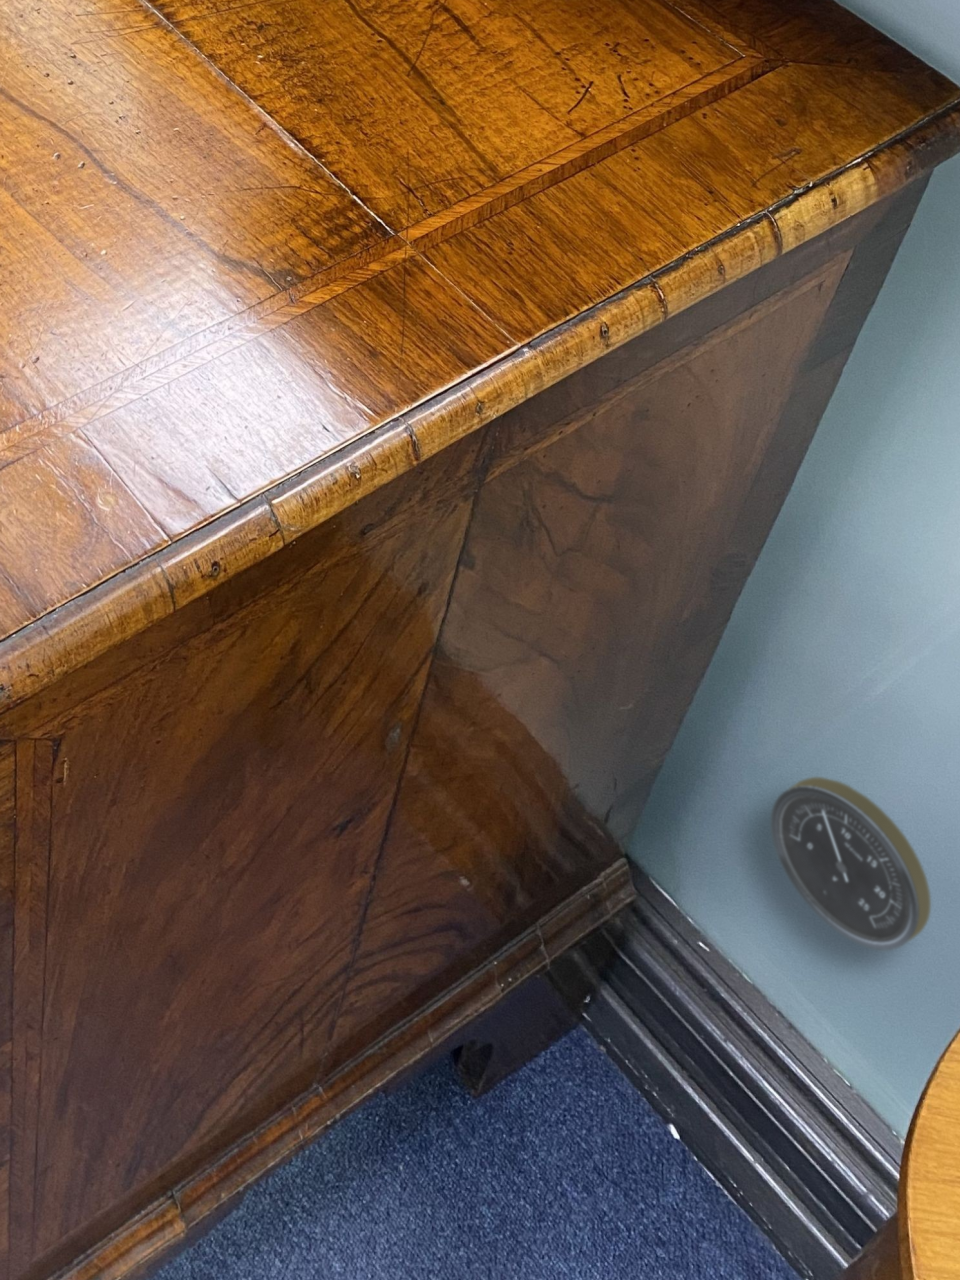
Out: 7.5; V
